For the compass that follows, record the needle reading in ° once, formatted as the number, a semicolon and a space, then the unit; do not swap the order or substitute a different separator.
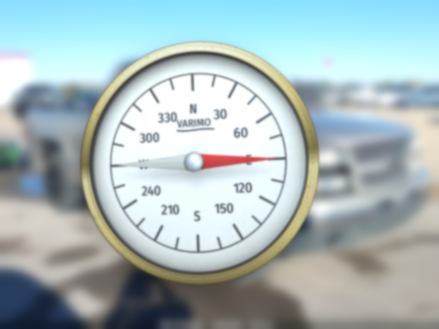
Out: 90; °
